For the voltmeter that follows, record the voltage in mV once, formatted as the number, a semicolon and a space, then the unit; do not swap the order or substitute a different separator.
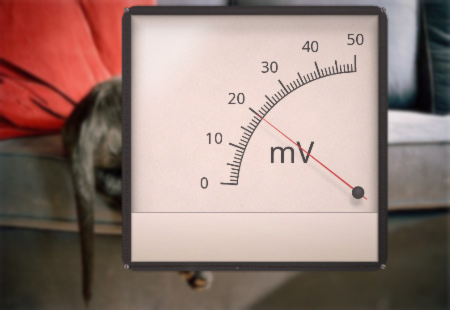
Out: 20; mV
